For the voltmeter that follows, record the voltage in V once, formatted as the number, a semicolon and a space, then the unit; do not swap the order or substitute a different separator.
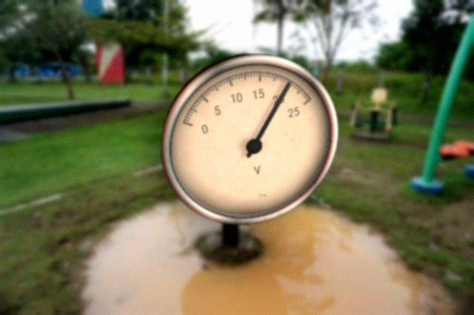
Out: 20; V
